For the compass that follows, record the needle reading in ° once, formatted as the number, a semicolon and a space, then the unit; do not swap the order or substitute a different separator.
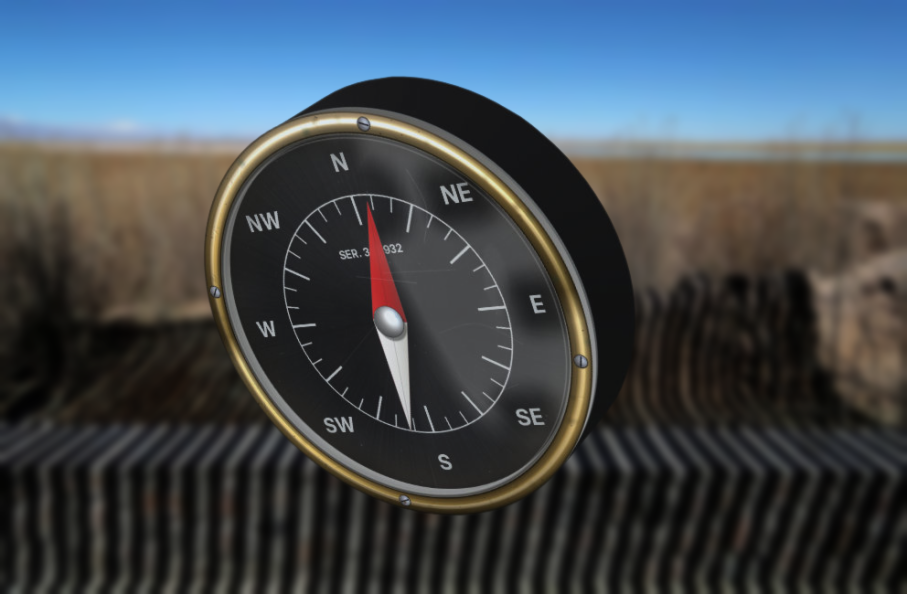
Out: 10; °
